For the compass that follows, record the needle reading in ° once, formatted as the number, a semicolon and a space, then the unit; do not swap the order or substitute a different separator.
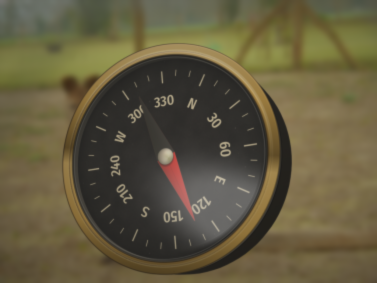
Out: 130; °
